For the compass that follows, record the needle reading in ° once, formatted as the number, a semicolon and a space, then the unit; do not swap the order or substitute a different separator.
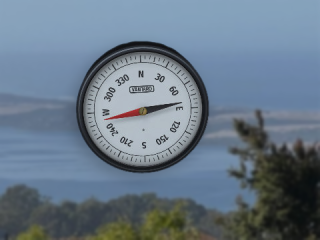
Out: 260; °
